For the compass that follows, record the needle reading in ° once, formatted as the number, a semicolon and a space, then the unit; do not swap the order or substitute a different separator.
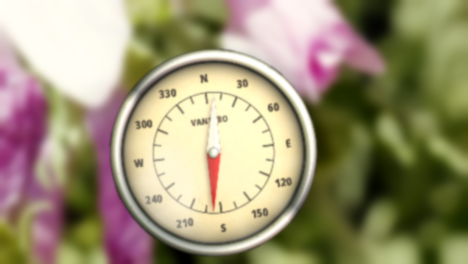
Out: 187.5; °
